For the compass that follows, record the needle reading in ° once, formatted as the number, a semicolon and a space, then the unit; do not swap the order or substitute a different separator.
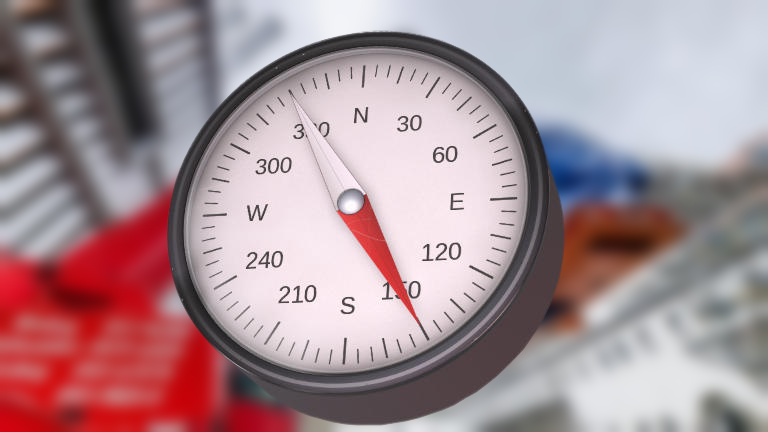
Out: 150; °
